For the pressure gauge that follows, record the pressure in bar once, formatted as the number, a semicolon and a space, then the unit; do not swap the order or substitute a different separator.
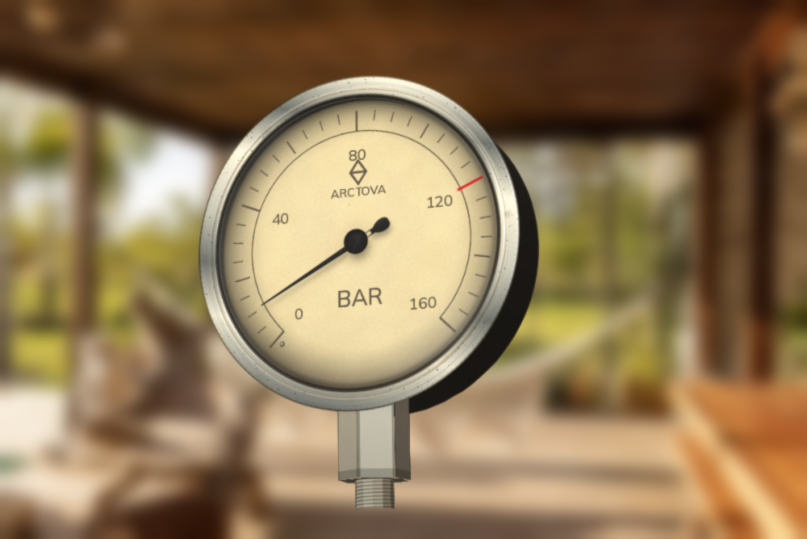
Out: 10; bar
